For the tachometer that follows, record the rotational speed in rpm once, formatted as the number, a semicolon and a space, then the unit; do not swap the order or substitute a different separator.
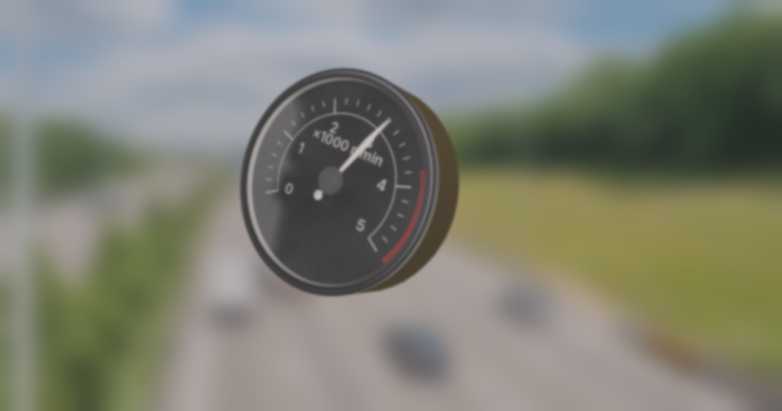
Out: 3000; rpm
